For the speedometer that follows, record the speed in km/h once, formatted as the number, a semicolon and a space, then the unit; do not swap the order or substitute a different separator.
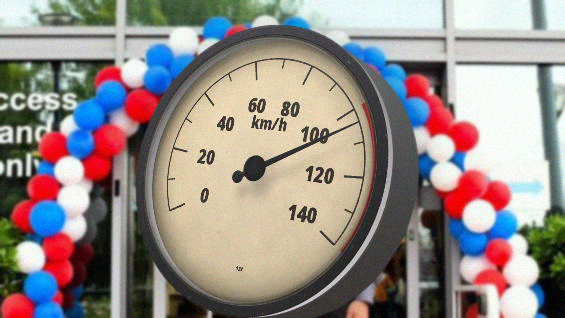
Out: 105; km/h
